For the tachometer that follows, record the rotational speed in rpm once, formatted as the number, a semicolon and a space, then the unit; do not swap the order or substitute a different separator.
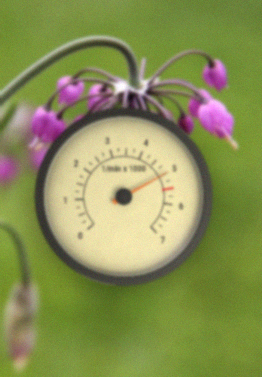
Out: 5000; rpm
